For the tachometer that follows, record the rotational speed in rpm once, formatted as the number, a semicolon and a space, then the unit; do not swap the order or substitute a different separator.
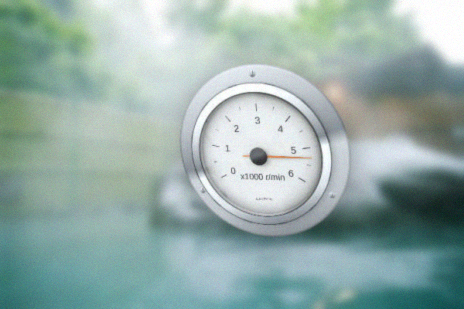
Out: 5250; rpm
